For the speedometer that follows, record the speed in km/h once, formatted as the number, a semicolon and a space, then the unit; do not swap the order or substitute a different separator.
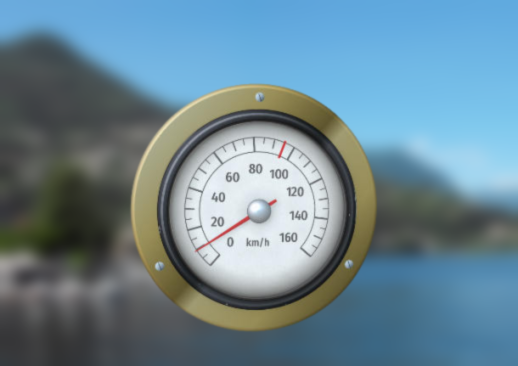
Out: 10; km/h
